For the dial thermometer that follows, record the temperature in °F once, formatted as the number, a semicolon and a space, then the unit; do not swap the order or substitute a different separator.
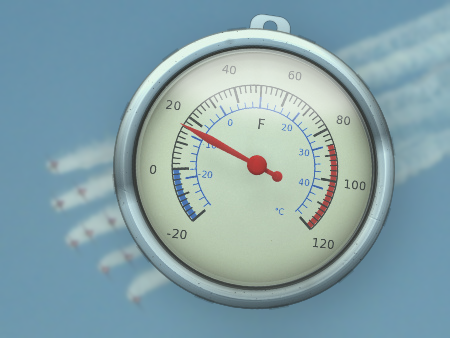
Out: 16; °F
